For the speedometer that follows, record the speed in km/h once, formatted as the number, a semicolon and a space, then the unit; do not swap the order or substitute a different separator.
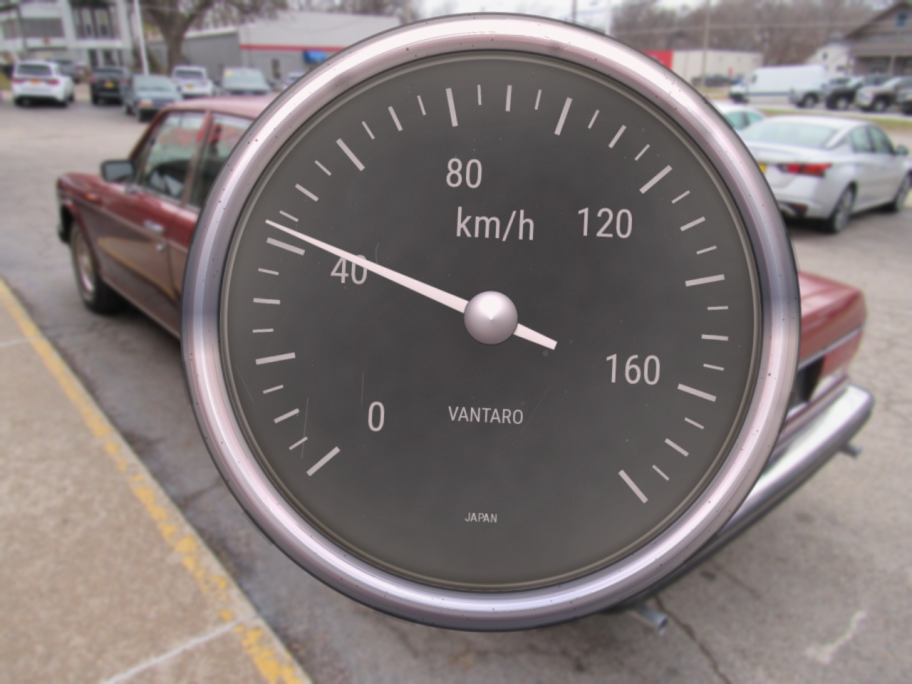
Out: 42.5; km/h
